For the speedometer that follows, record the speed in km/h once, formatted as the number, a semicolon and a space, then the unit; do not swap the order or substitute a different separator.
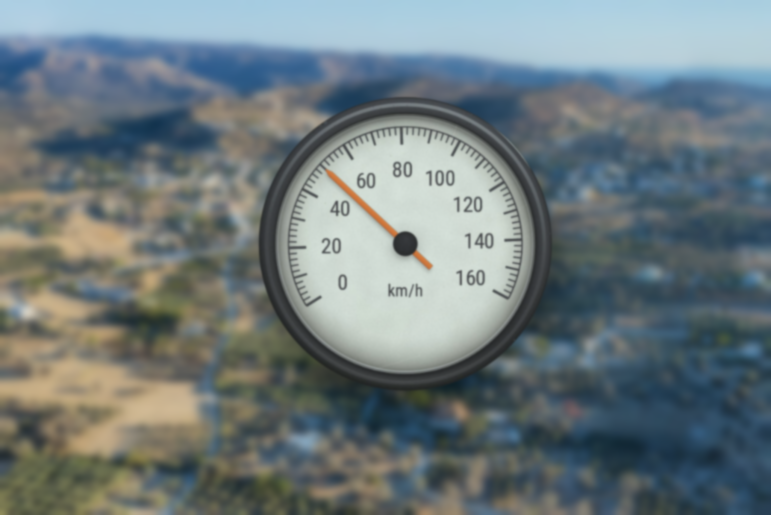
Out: 50; km/h
